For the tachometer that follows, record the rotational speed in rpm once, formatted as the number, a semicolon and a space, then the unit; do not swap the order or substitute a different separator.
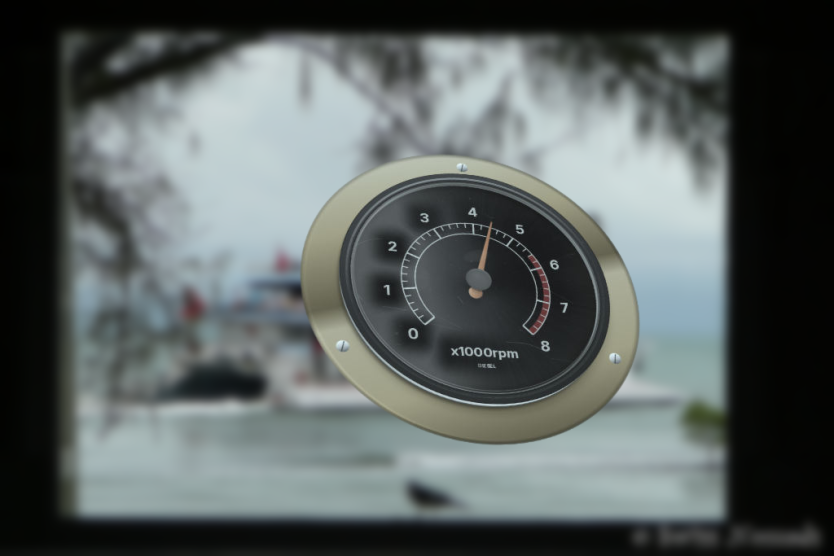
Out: 4400; rpm
